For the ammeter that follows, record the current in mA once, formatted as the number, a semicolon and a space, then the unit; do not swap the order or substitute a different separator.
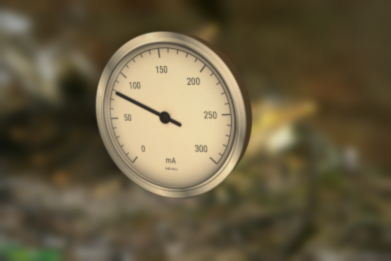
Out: 80; mA
